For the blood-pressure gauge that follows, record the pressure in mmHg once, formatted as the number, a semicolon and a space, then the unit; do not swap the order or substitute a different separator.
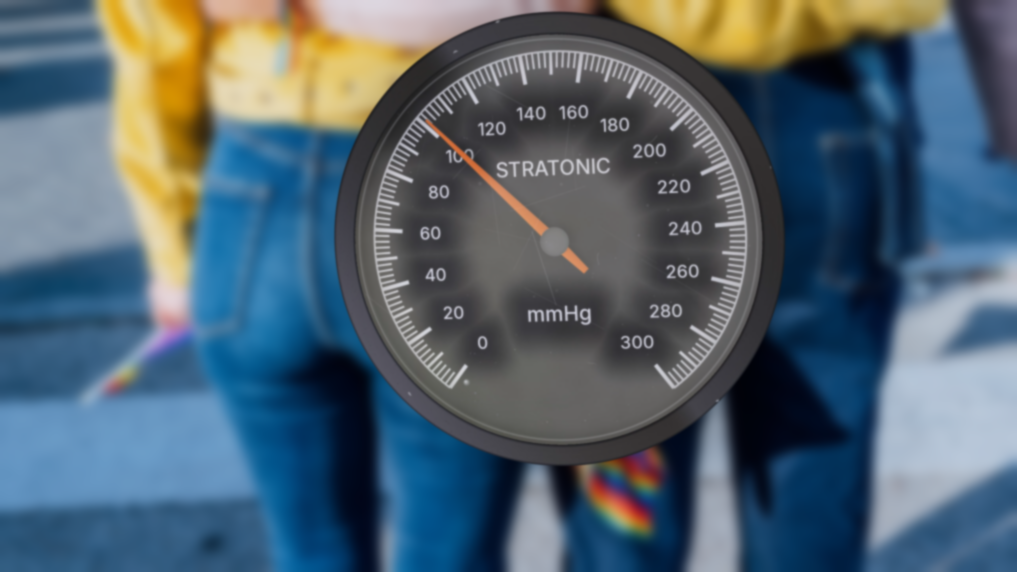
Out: 102; mmHg
